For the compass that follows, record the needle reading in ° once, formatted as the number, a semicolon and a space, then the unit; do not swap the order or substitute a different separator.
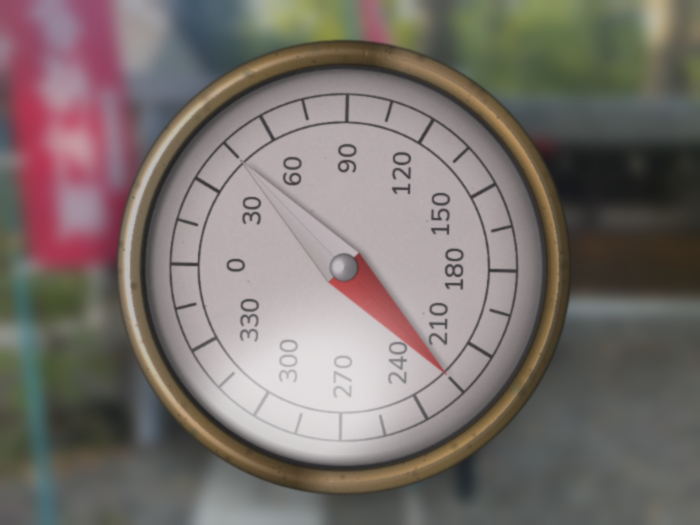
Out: 225; °
